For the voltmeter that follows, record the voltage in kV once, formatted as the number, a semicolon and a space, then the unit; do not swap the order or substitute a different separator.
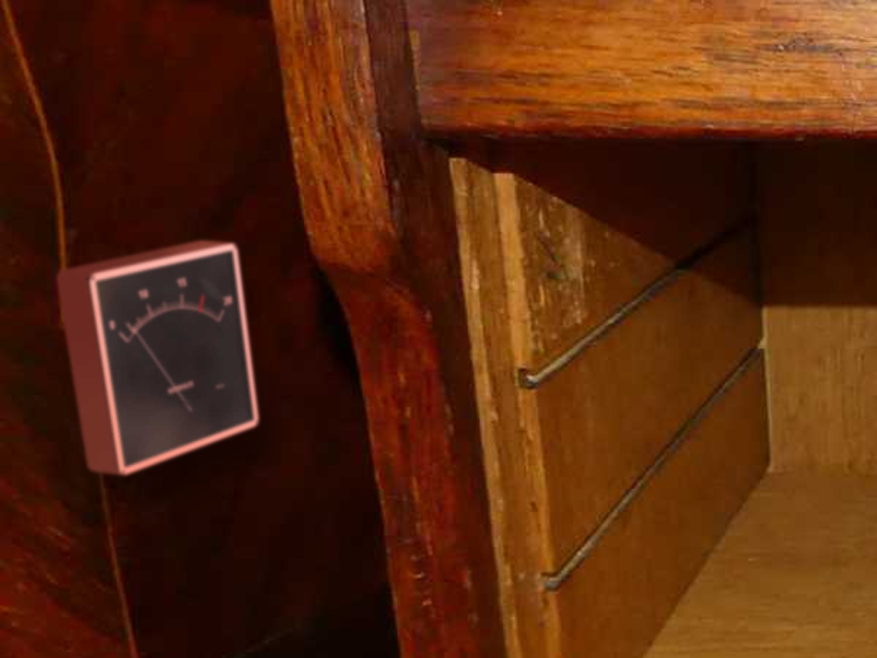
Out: 5; kV
